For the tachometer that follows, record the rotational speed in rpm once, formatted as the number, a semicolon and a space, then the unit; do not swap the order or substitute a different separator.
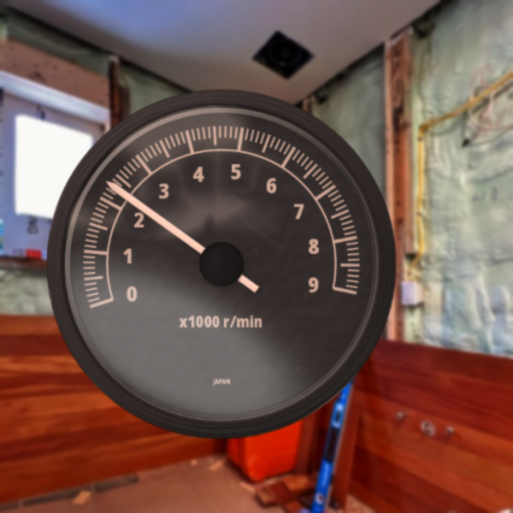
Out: 2300; rpm
